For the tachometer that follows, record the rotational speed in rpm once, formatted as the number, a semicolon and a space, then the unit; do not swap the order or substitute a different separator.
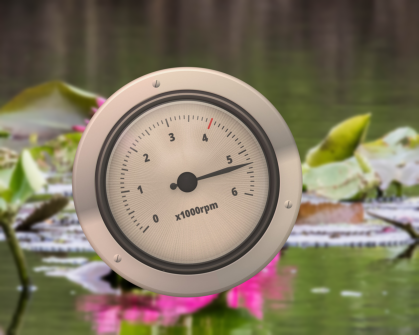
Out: 5300; rpm
